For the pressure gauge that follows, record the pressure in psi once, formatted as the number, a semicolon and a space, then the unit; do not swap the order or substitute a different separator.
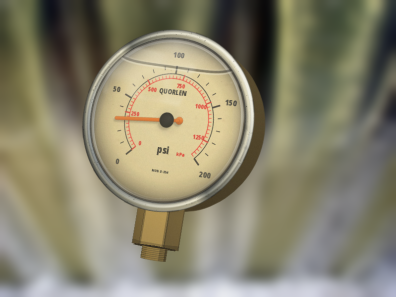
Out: 30; psi
